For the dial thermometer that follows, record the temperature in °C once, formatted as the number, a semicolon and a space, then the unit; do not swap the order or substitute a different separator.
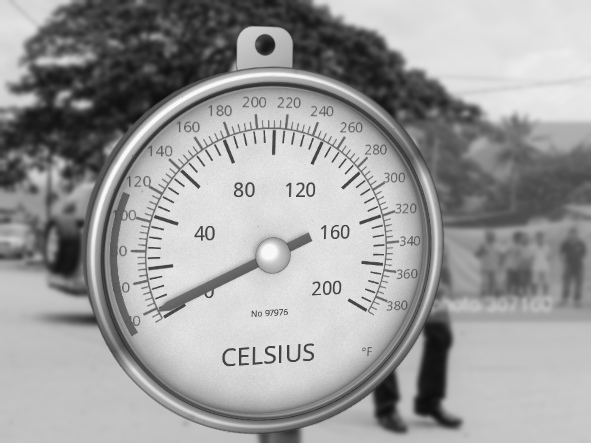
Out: 4; °C
